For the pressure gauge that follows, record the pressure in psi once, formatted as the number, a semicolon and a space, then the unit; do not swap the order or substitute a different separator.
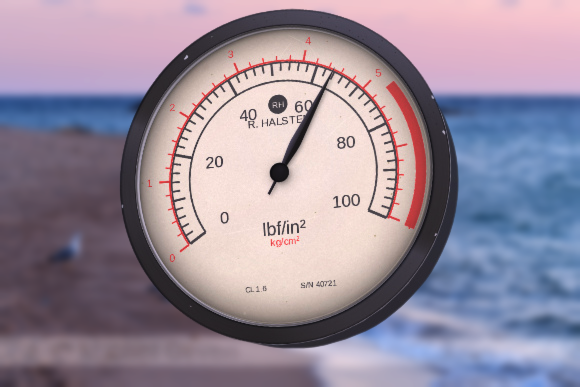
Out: 64; psi
